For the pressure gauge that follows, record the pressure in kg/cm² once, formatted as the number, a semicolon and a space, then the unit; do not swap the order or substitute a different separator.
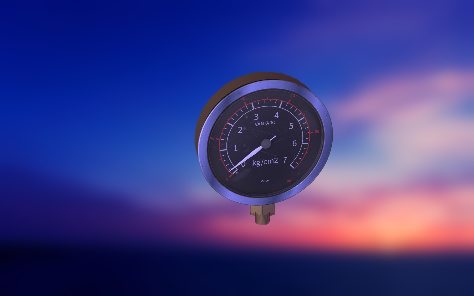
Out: 0.2; kg/cm²
